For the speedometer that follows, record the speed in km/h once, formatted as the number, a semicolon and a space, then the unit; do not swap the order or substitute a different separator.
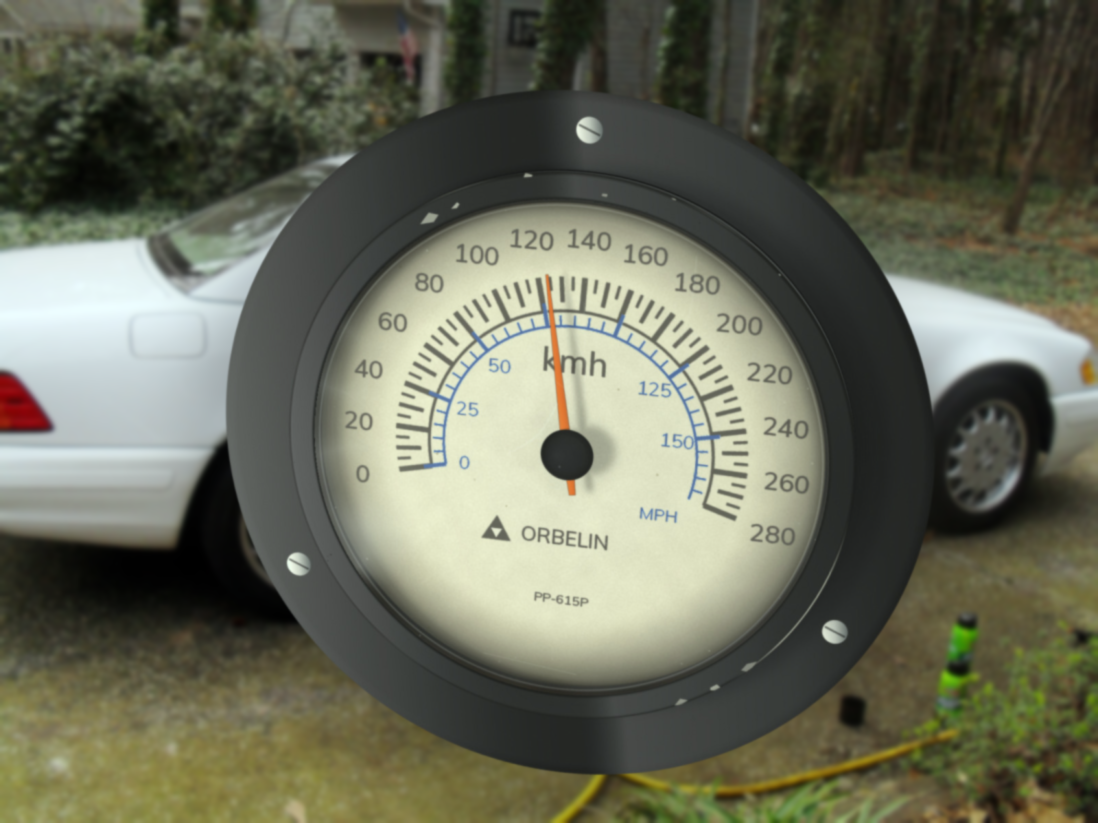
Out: 125; km/h
